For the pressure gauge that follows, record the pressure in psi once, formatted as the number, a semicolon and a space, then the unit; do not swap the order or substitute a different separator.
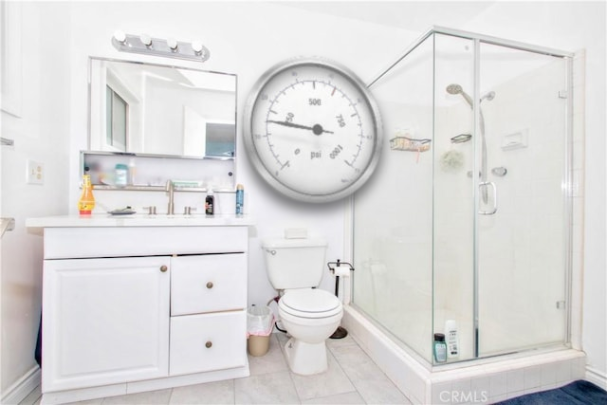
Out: 200; psi
